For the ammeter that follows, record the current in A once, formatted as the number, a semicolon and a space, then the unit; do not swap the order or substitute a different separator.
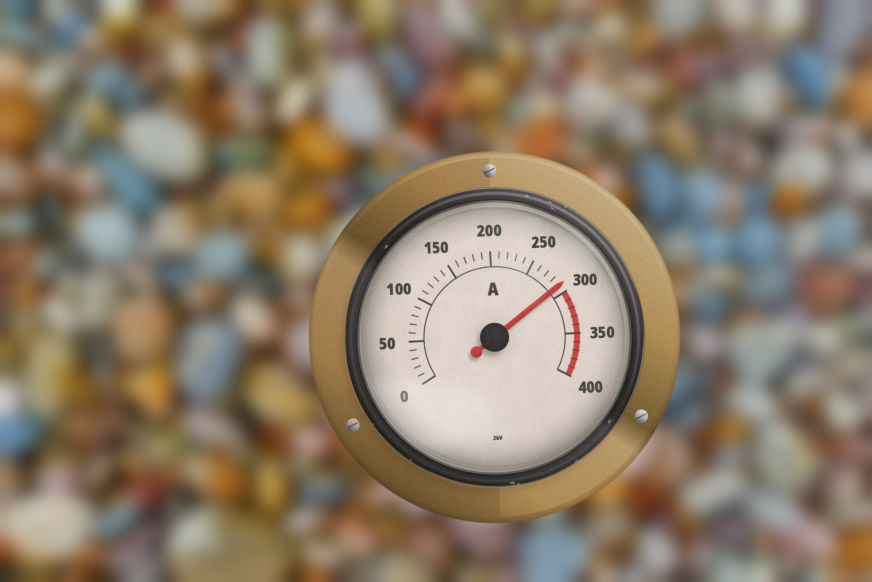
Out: 290; A
